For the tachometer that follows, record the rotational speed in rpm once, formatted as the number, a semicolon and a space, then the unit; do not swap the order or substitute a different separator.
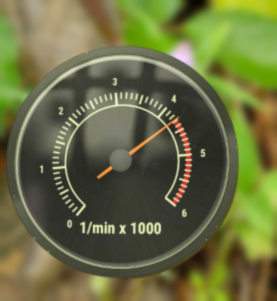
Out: 4300; rpm
